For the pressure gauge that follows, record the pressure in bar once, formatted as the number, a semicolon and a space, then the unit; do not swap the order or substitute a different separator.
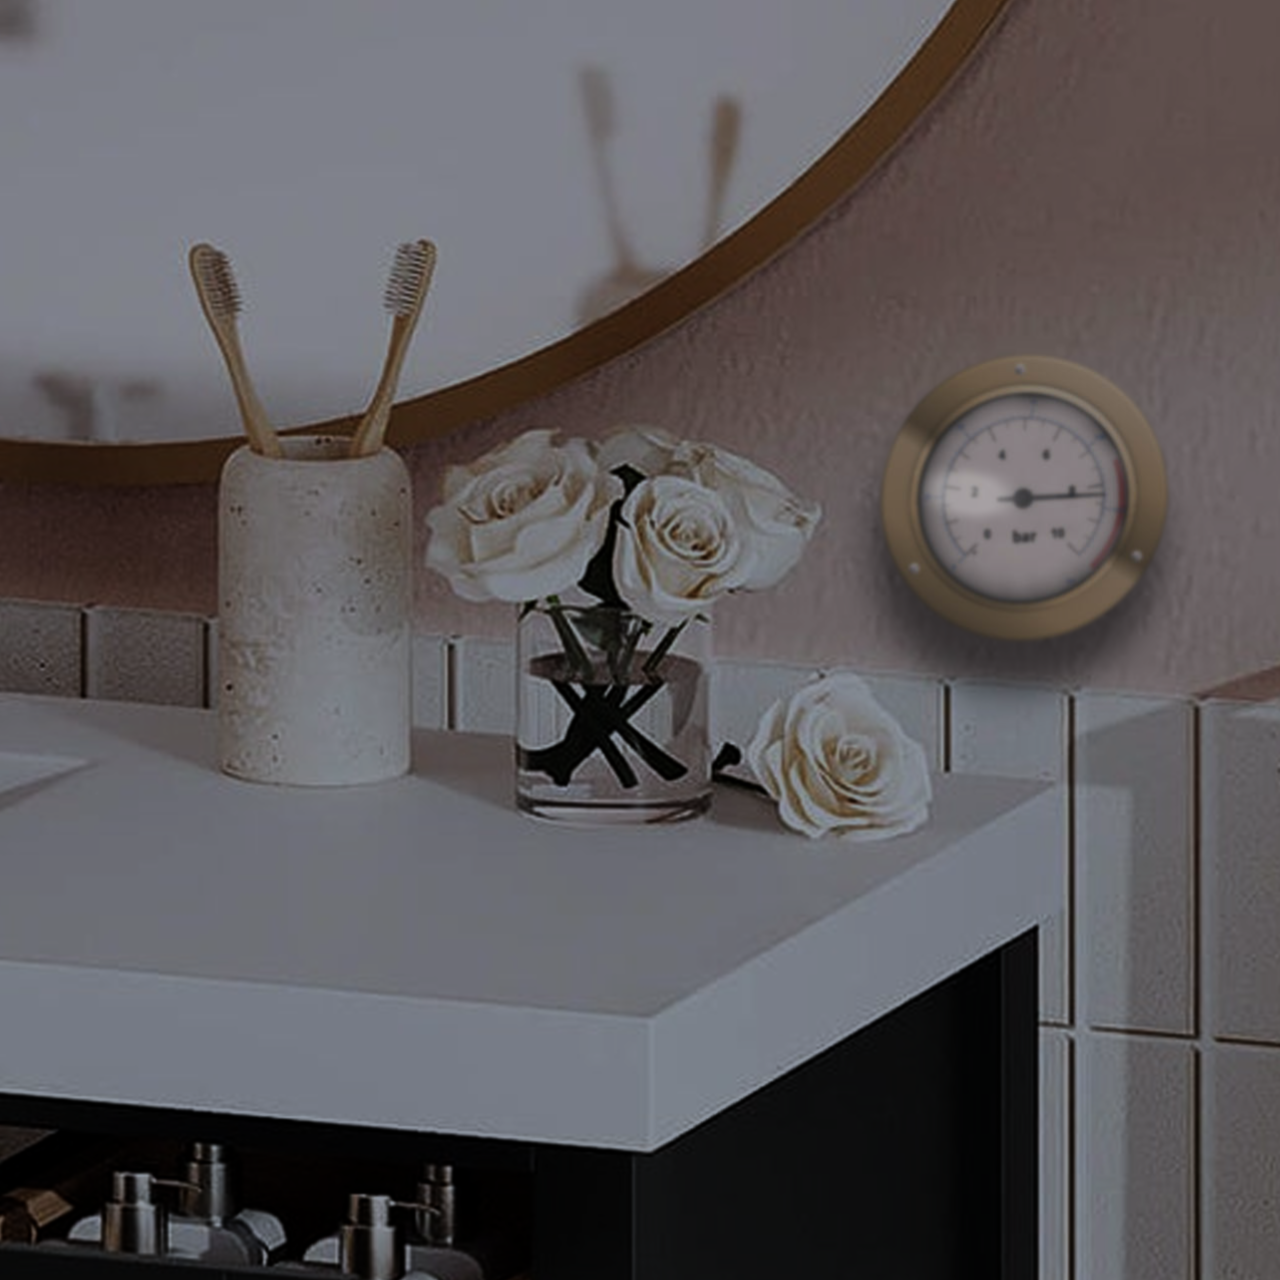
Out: 8.25; bar
